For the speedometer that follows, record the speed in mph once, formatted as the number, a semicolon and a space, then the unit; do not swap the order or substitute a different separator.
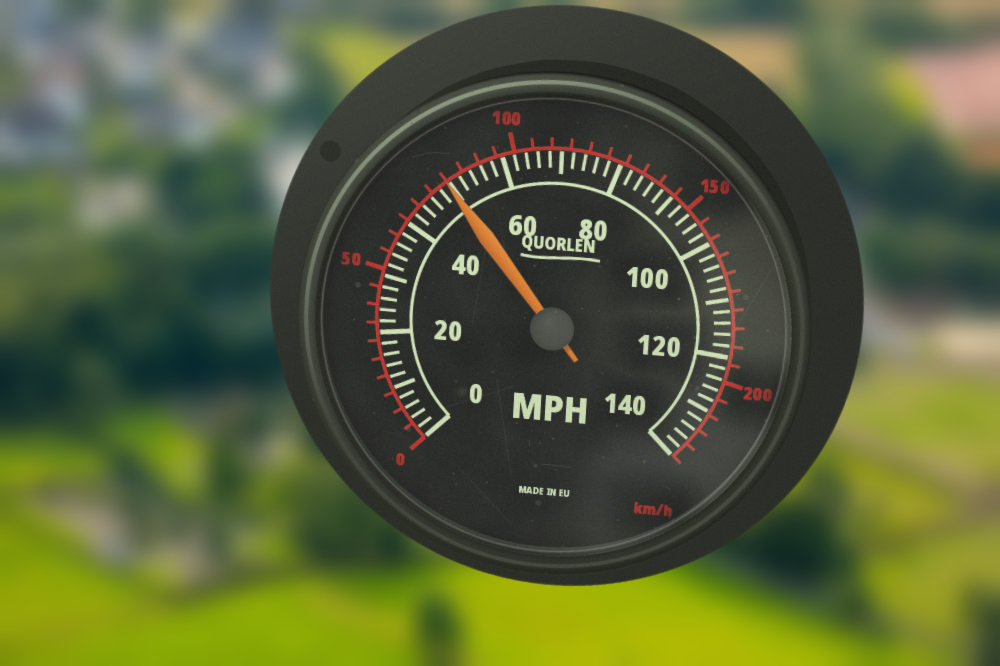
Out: 50; mph
